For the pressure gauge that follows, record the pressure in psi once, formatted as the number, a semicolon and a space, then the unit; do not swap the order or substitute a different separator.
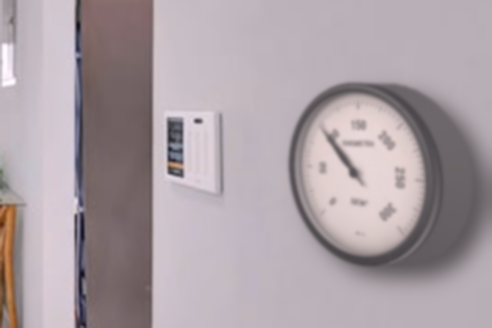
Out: 100; psi
